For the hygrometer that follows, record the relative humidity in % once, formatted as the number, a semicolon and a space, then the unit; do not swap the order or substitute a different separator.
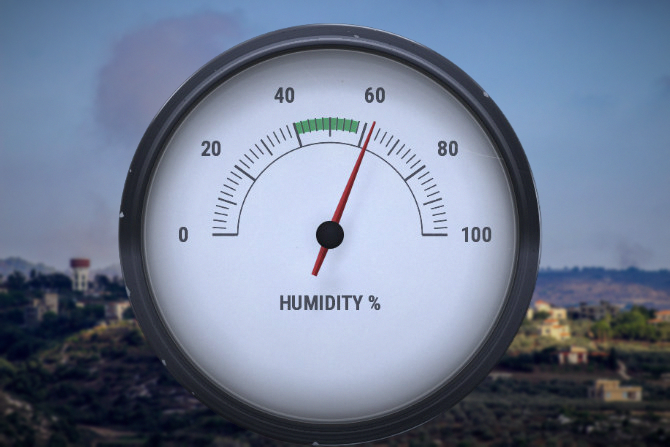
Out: 62; %
